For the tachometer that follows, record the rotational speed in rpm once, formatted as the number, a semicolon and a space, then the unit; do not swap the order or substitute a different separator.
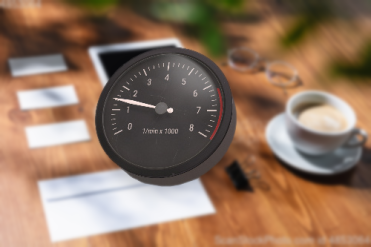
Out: 1400; rpm
